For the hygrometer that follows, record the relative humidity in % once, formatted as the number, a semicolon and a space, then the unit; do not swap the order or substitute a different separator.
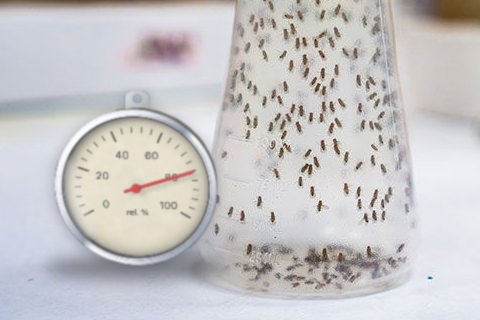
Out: 80; %
